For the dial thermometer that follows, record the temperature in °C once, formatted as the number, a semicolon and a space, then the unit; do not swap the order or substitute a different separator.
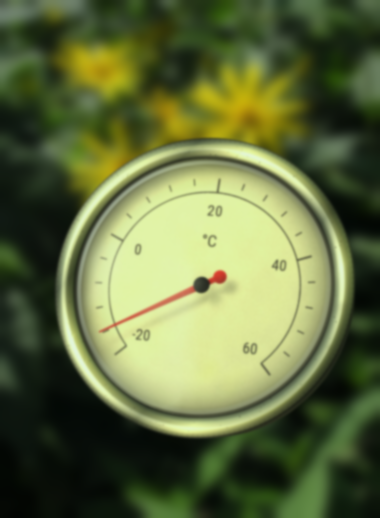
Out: -16; °C
